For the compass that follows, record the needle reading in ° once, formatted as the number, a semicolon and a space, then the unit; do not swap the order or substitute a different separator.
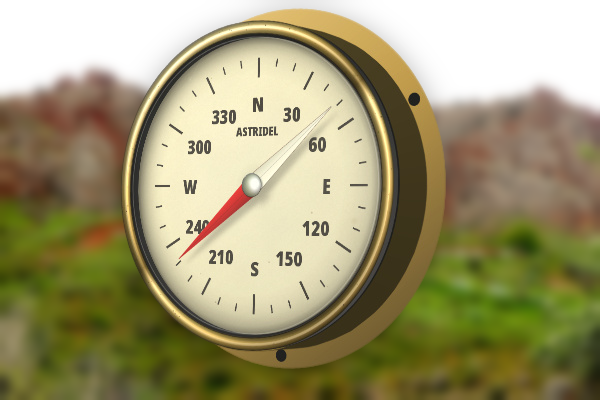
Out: 230; °
